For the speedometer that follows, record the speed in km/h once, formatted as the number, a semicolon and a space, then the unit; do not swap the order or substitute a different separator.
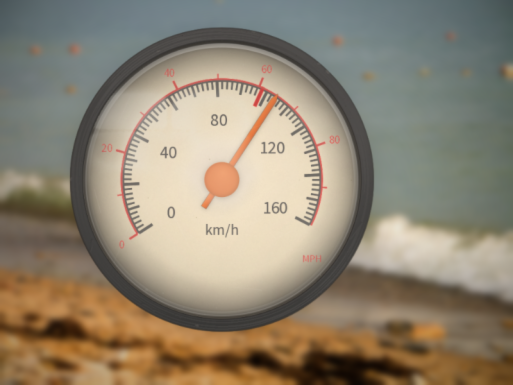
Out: 104; km/h
